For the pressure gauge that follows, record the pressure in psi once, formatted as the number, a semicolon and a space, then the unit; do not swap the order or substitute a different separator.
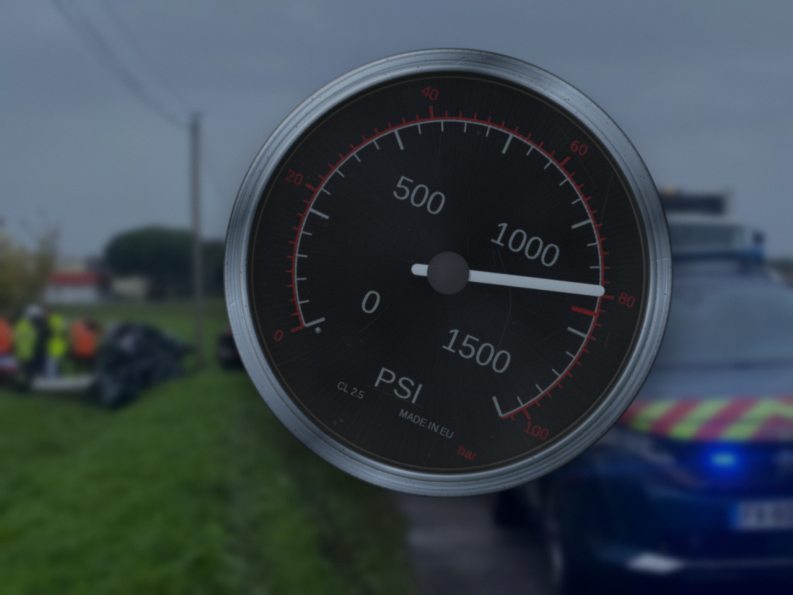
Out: 1150; psi
